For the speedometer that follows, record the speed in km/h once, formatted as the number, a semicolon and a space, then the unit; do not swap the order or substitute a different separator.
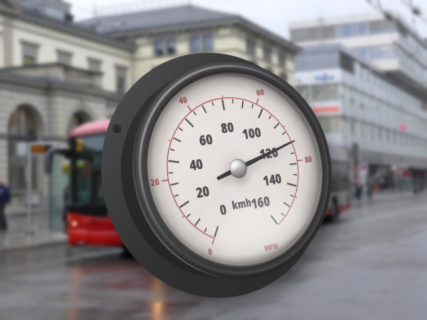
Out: 120; km/h
